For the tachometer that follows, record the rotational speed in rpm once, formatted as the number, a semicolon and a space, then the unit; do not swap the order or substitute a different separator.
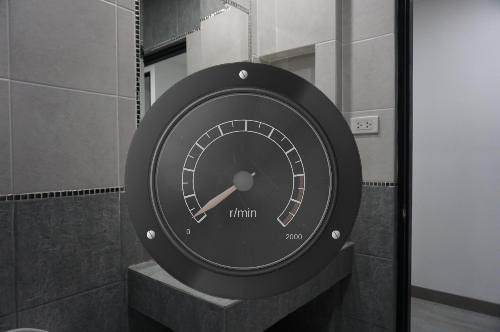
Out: 50; rpm
